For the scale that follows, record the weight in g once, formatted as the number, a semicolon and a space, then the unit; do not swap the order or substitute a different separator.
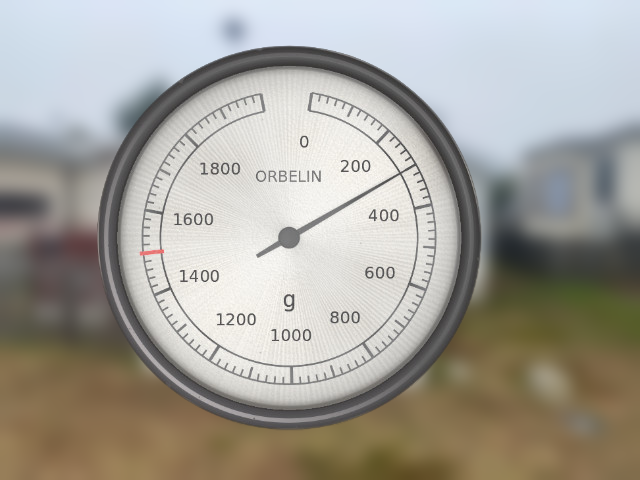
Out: 300; g
